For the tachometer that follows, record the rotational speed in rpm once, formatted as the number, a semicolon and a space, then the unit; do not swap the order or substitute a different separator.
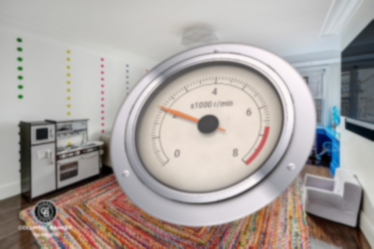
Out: 2000; rpm
